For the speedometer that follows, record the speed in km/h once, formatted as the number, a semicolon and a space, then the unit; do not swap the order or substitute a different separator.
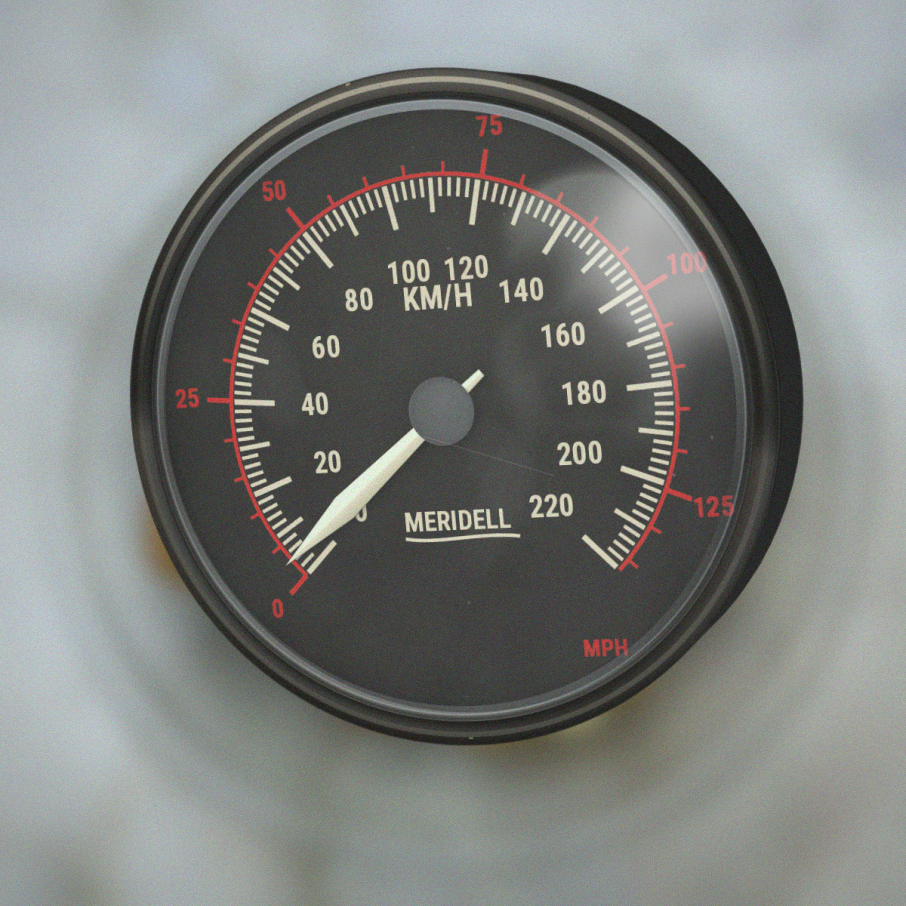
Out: 4; km/h
